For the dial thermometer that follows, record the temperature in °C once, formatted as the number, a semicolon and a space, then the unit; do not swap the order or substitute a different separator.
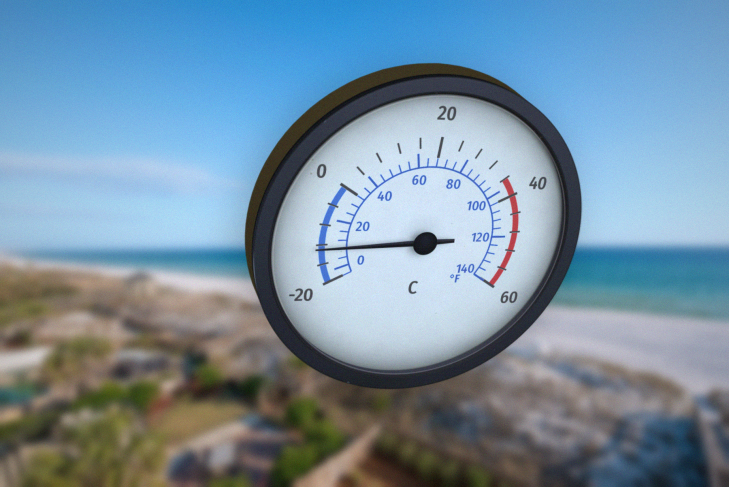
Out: -12; °C
